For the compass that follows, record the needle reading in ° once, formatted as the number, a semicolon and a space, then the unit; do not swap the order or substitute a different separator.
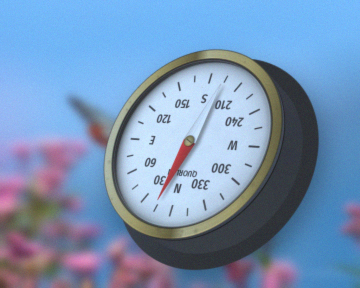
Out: 15; °
